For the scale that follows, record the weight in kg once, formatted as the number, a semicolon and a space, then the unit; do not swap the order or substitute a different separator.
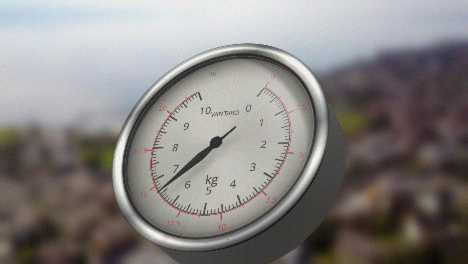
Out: 6.5; kg
